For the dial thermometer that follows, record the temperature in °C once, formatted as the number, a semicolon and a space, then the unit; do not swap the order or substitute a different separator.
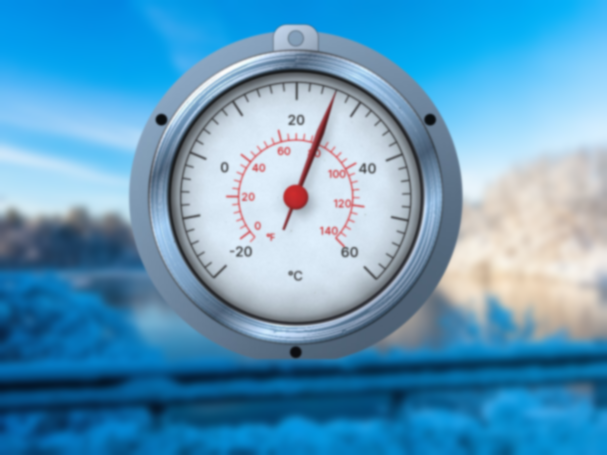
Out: 26; °C
